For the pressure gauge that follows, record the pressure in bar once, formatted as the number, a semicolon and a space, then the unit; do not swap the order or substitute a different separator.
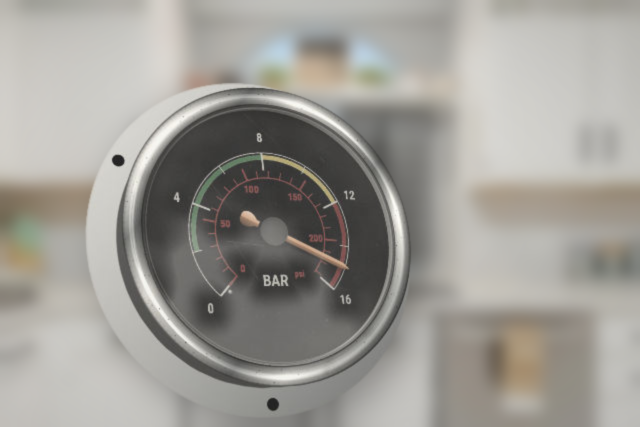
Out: 15; bar
